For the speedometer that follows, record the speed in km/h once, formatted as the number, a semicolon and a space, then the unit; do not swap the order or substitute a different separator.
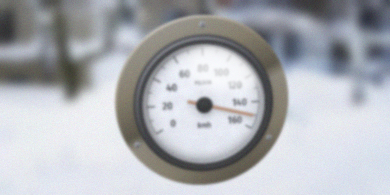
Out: 150; km/h
